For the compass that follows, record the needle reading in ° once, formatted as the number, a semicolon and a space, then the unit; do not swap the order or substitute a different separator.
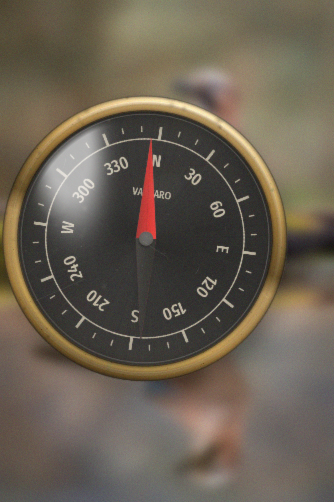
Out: 355; °
